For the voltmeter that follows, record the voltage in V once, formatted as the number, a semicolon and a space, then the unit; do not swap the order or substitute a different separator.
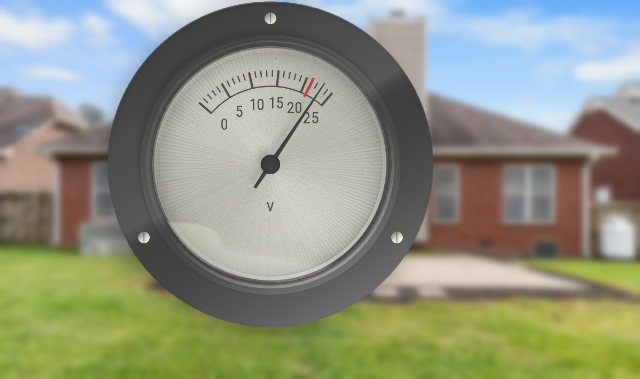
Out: 23; V
